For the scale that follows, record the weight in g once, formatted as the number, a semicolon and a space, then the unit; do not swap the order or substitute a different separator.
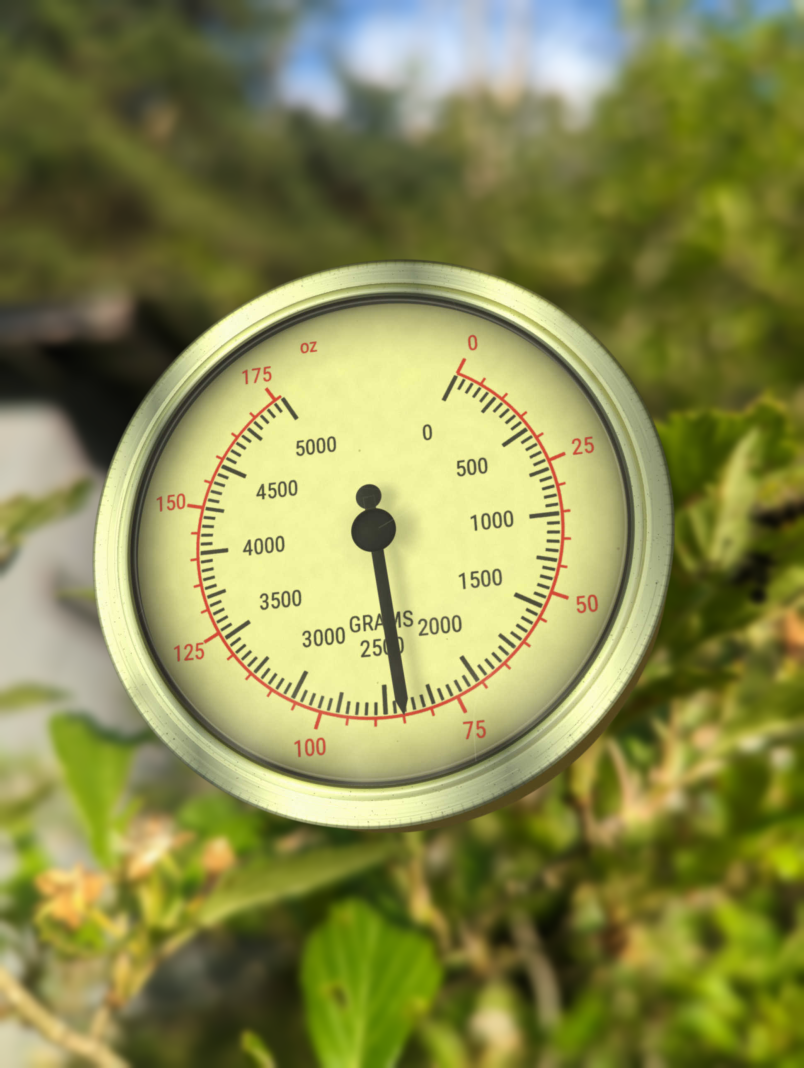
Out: 2400; g
